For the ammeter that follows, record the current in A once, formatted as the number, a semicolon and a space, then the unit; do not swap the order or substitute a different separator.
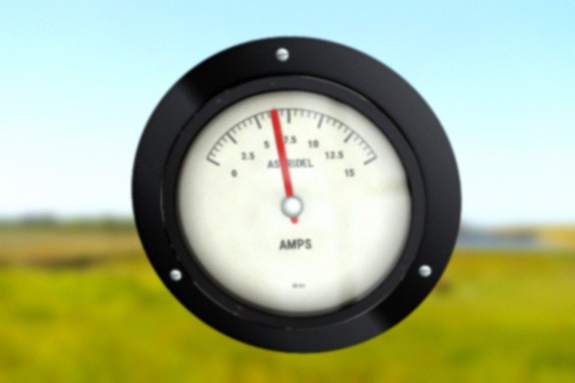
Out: 6.5; A
